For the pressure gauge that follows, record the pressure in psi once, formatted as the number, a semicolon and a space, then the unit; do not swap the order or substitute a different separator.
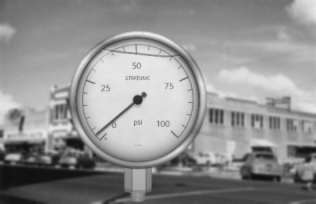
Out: 2.5; psi
